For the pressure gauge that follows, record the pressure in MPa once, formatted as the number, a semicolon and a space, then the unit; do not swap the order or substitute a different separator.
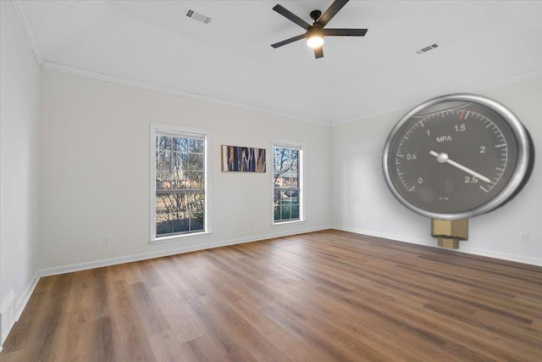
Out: 2.4; MPa
